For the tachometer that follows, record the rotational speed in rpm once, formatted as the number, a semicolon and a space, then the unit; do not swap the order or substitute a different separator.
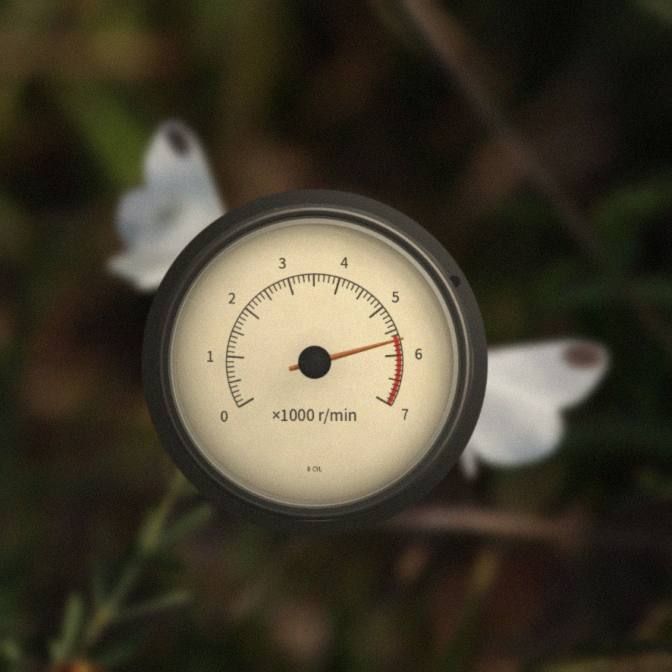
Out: 5700; rpm
